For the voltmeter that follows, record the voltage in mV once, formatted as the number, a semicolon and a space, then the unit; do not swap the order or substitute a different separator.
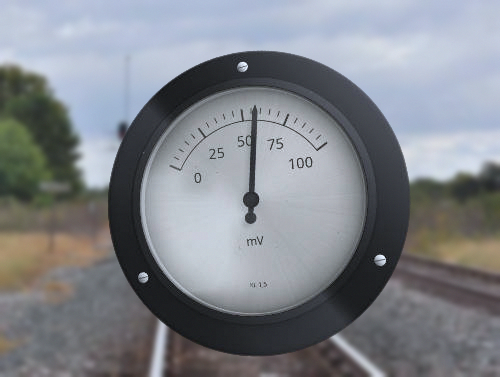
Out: 57.5; mV
